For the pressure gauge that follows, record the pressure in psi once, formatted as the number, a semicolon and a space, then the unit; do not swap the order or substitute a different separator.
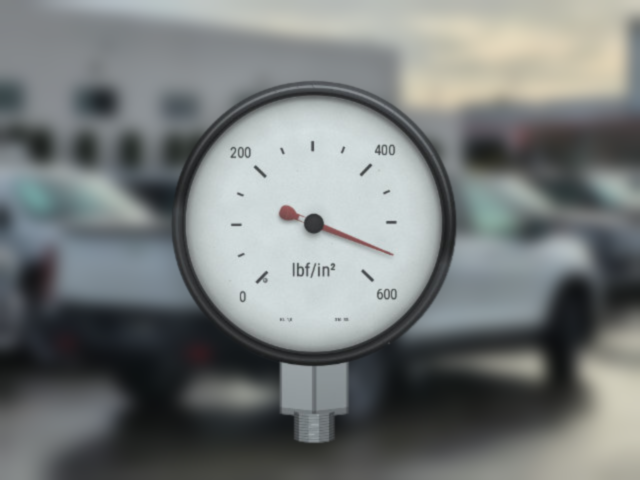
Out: 550; psi
